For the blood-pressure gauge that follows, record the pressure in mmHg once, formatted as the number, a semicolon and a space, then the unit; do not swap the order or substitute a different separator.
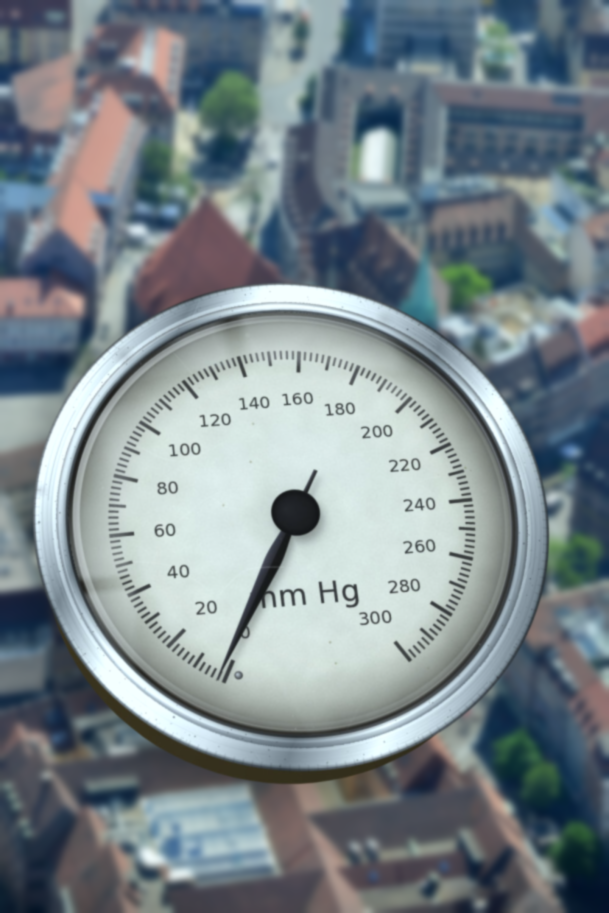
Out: 2; mmHg
